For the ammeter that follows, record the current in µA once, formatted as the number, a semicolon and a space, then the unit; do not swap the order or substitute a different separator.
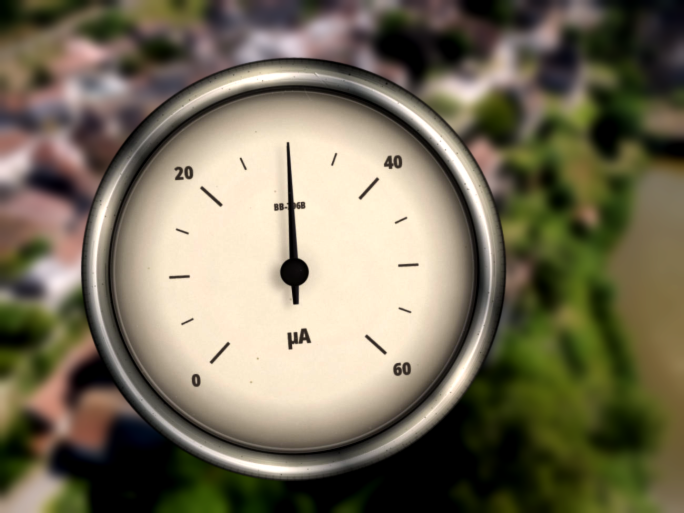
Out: 30; µA
